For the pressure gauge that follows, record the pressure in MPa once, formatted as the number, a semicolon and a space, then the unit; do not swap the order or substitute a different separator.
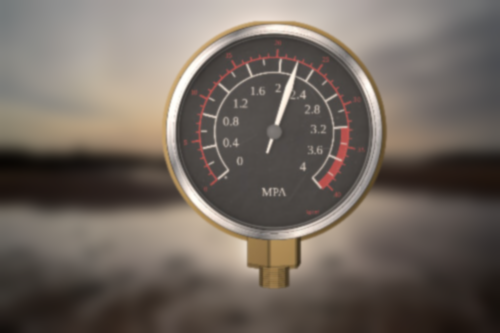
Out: 2.2; MPa
